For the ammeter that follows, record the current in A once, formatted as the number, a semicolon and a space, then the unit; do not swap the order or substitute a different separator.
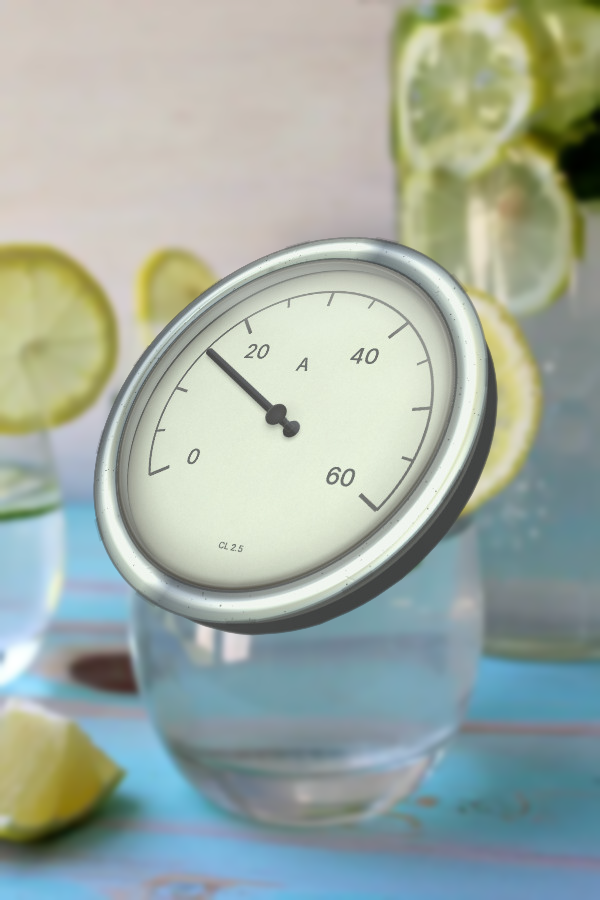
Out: 15; A
